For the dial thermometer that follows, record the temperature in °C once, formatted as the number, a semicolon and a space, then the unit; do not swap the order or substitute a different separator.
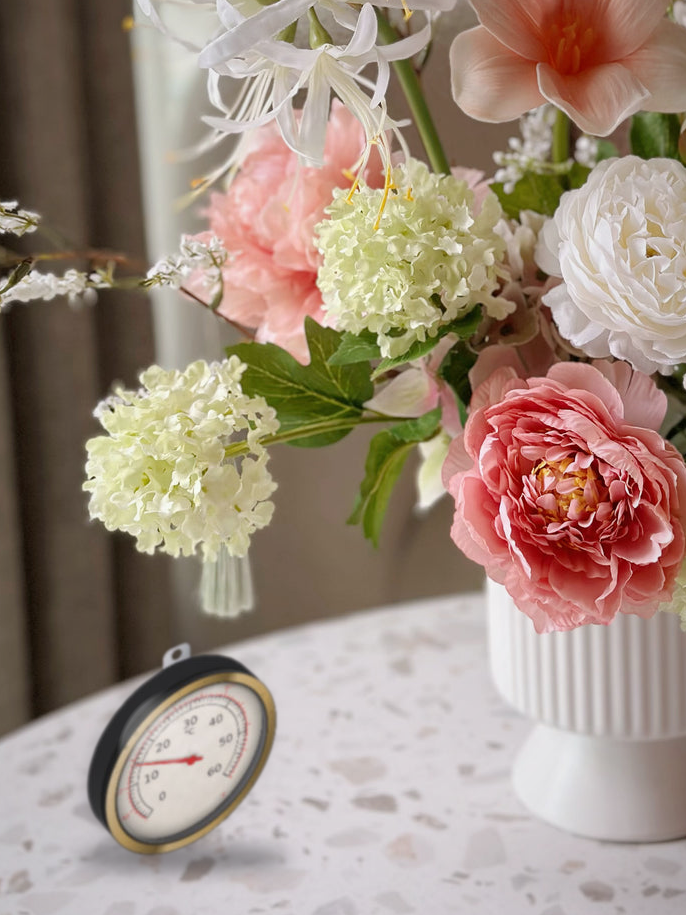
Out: 15; °C
